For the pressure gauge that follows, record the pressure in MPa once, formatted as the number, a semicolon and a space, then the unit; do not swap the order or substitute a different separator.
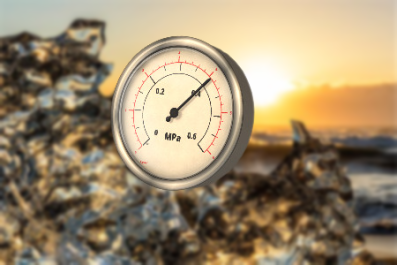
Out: 0.4; MPa
